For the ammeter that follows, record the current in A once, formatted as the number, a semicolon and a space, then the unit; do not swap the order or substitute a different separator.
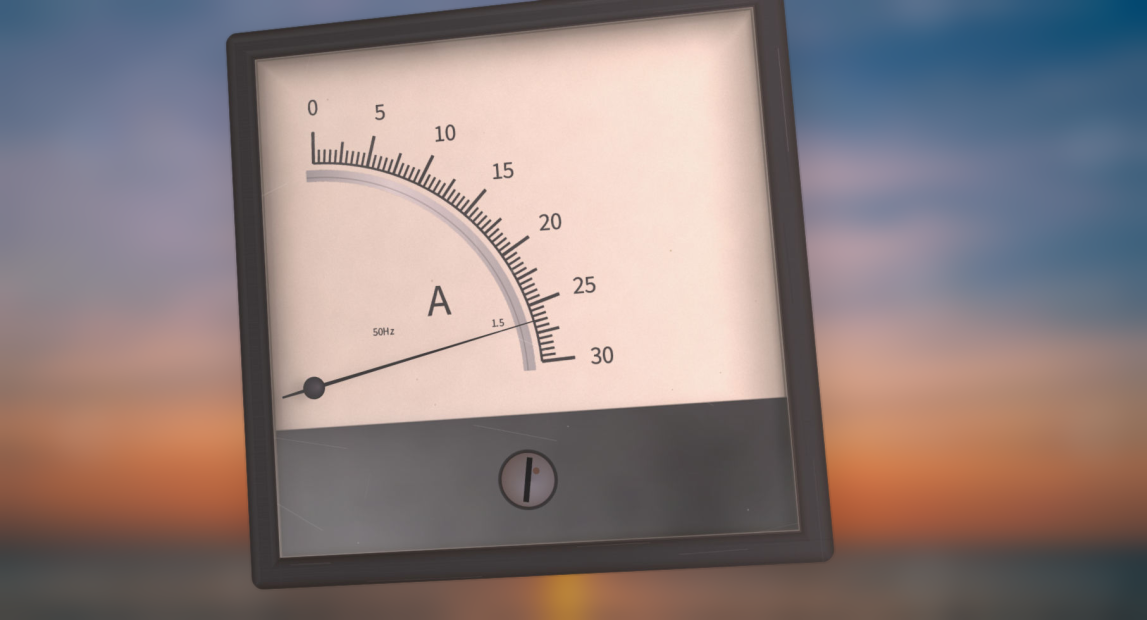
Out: 26.5; A
